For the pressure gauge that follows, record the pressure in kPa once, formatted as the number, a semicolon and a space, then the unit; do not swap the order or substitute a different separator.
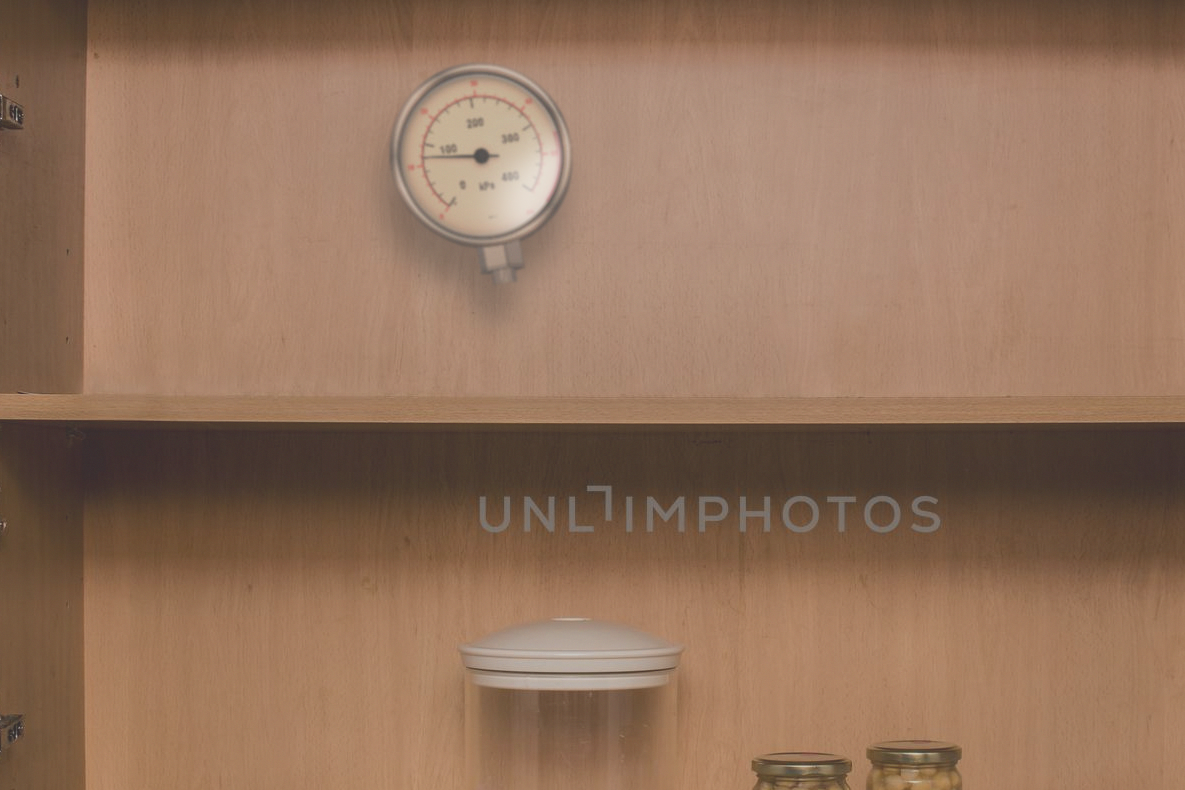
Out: 80; kPa
